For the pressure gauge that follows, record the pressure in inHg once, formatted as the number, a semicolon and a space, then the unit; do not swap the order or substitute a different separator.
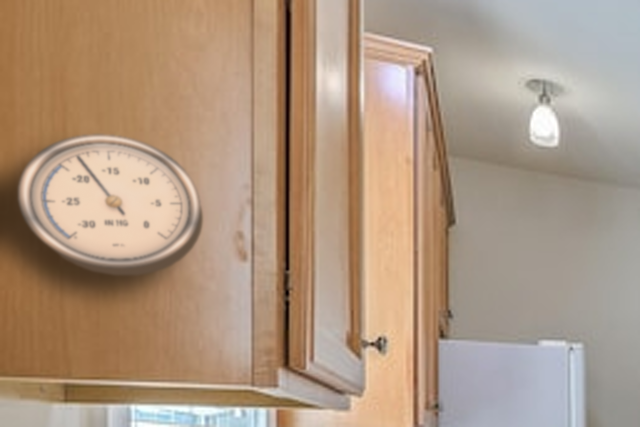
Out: -18; inHg
